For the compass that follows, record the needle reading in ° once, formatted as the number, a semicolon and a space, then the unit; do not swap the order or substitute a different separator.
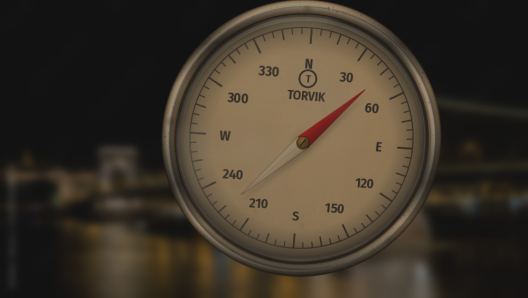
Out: 45; °
